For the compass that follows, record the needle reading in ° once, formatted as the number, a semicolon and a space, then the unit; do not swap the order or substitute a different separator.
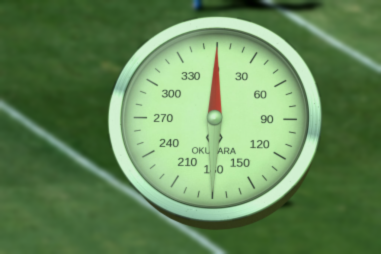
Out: 0; °
